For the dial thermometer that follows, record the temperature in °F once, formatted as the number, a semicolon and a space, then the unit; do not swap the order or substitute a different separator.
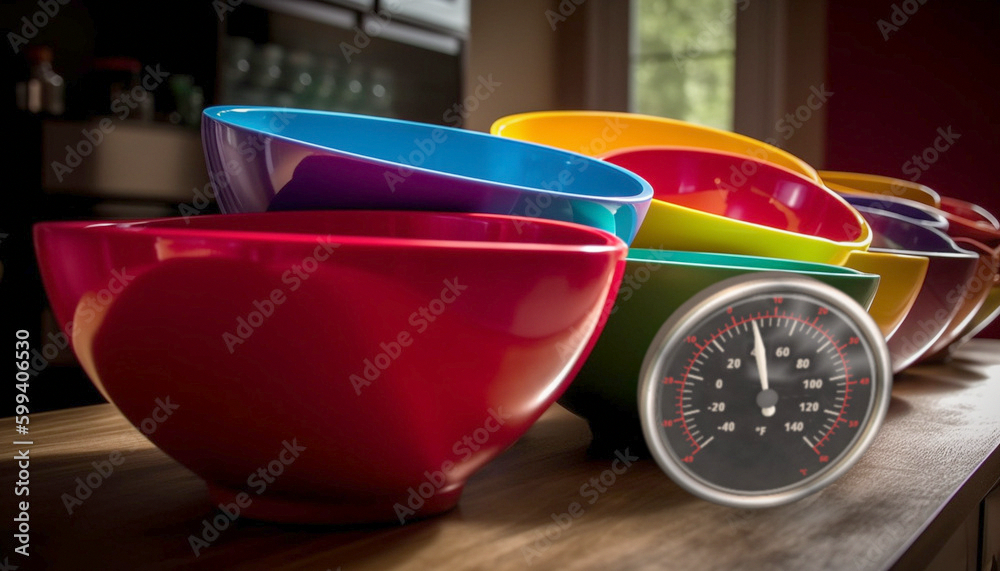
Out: 40; °F
